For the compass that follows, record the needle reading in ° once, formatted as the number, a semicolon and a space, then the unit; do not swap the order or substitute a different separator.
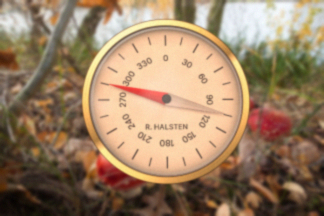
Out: 285; °
